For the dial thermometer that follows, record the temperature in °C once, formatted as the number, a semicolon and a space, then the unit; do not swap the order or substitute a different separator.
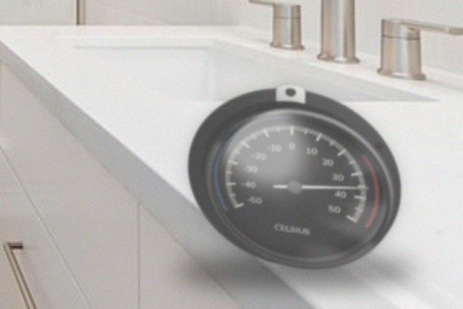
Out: 35; °C
